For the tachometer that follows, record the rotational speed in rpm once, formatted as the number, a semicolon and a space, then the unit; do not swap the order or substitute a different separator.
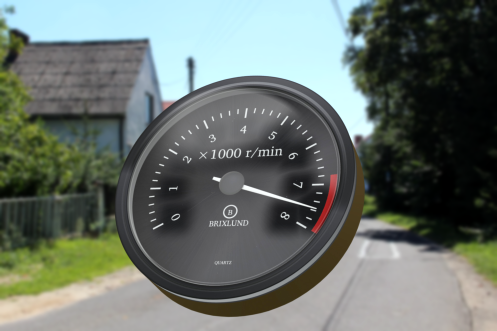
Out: 7600; rpm
